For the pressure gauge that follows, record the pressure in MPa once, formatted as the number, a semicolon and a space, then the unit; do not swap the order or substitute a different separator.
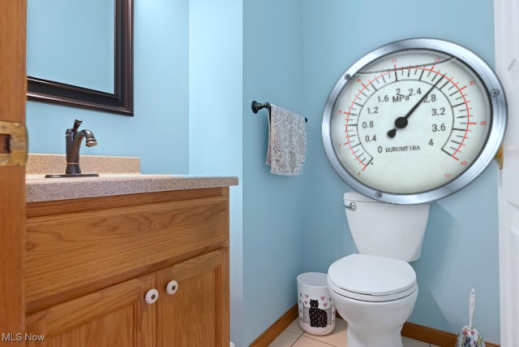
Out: 2.7; MPa
